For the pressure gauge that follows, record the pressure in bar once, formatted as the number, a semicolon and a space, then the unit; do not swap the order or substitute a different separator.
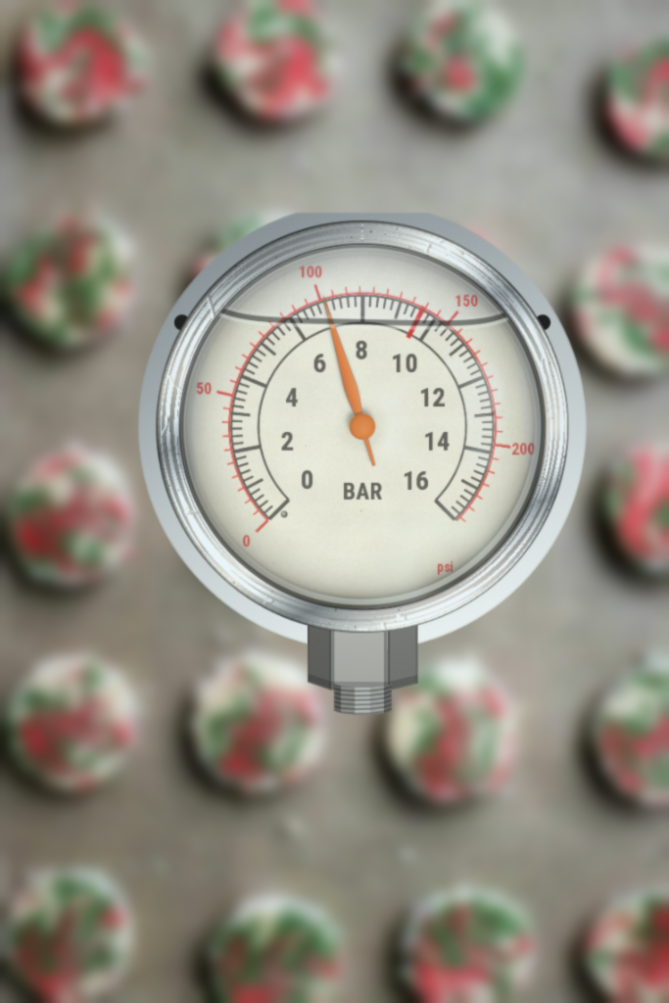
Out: 7; bar
